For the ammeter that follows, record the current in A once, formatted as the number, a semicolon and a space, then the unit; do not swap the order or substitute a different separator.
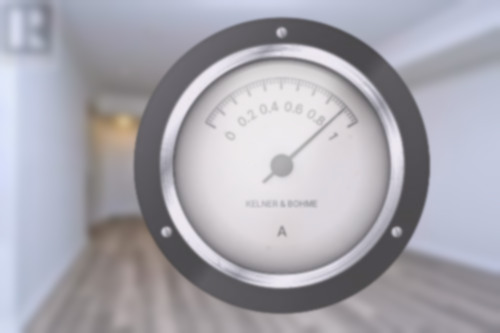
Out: 0.9; A
